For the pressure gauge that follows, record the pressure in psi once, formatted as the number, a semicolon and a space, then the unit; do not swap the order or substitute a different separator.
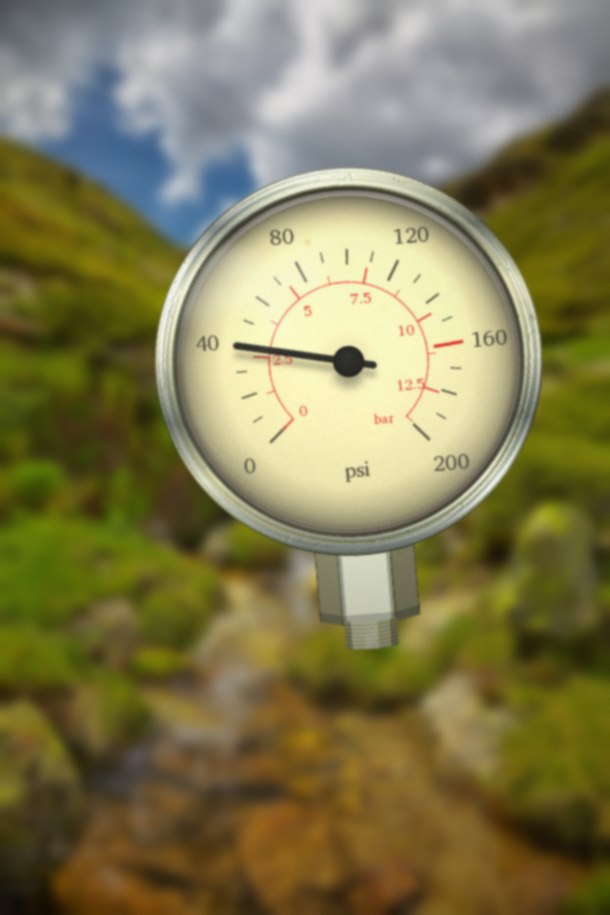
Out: 40; psi
